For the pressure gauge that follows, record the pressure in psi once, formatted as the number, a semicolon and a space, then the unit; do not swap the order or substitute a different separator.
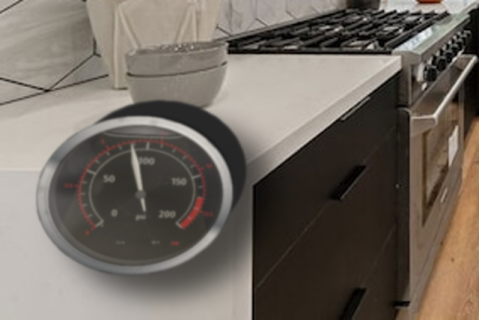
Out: 90; psi
